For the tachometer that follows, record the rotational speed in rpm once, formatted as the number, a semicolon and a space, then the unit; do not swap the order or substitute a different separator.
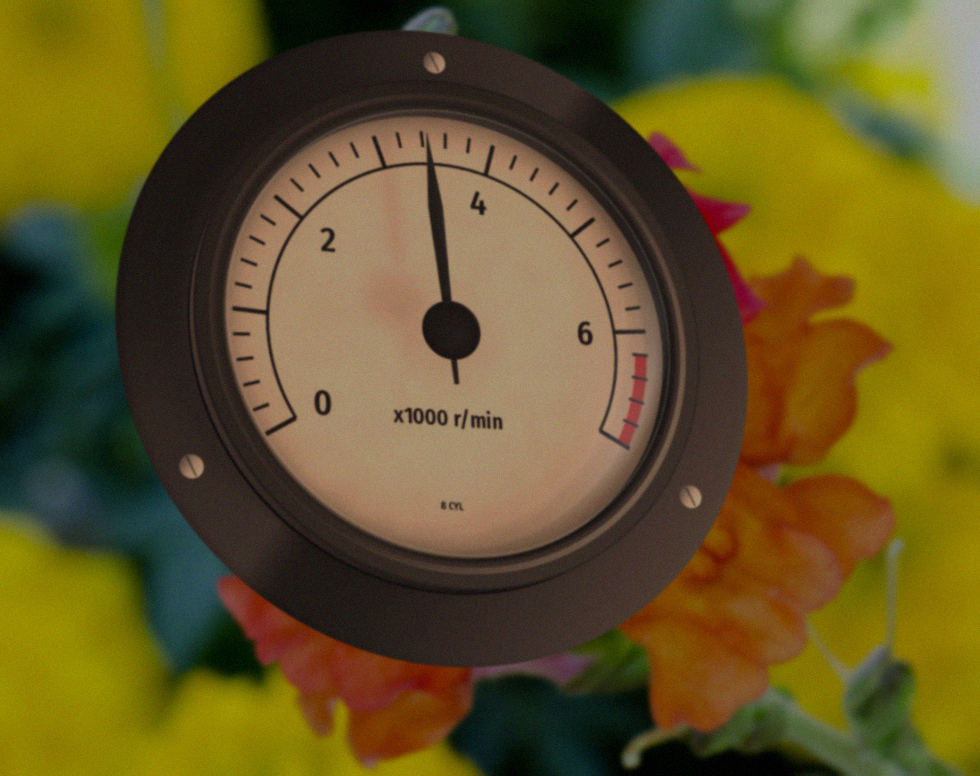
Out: 3400; rpm
